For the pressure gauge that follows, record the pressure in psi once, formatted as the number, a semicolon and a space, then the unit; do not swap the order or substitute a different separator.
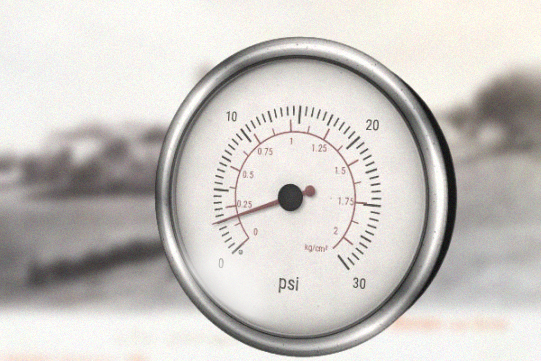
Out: 2.5; psi
